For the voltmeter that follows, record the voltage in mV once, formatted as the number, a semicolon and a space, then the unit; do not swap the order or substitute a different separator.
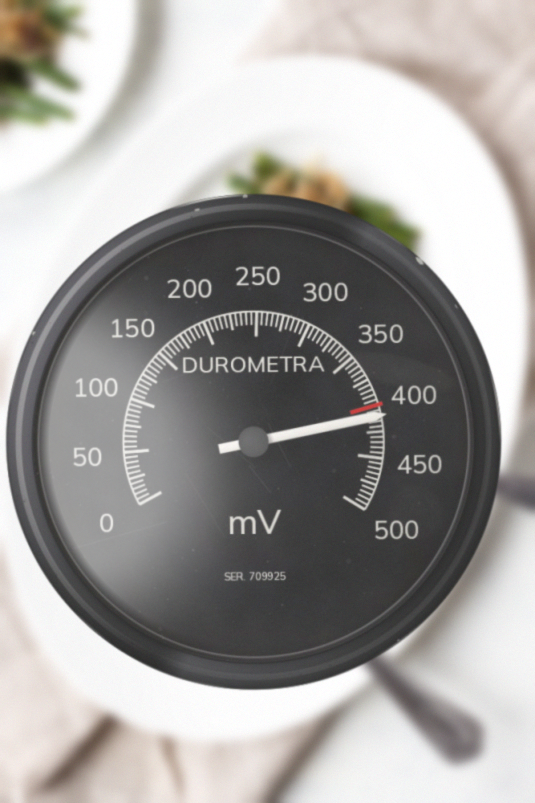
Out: 410; mV
